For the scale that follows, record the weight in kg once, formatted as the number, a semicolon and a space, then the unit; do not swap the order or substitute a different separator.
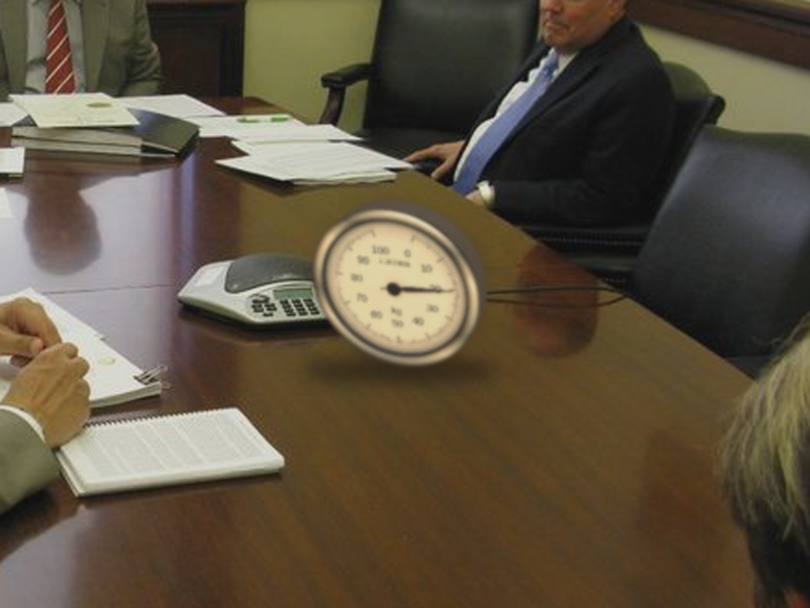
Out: 20; kg
